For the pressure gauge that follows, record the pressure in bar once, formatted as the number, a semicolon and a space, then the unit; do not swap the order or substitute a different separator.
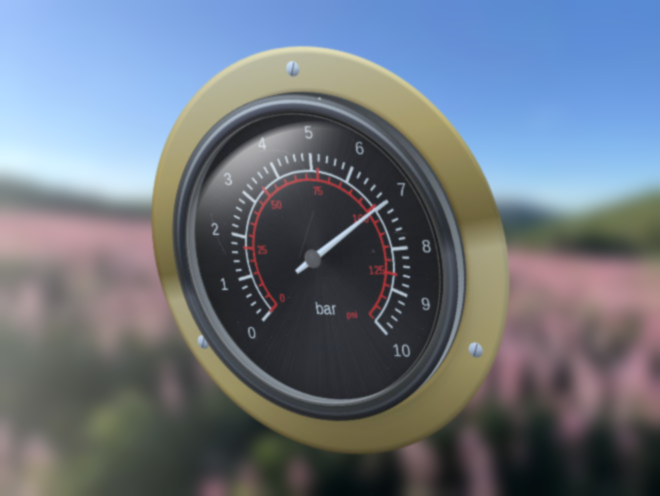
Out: 7; bar
